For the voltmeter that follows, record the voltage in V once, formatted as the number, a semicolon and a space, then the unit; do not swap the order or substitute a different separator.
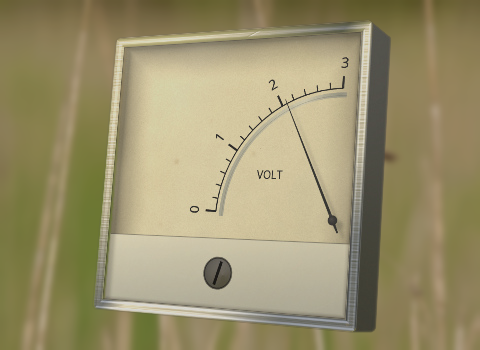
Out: 2.1; V
